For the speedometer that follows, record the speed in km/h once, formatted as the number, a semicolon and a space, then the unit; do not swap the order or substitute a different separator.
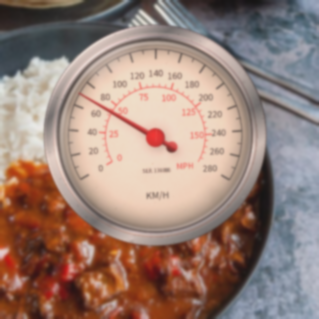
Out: 70; km/h
